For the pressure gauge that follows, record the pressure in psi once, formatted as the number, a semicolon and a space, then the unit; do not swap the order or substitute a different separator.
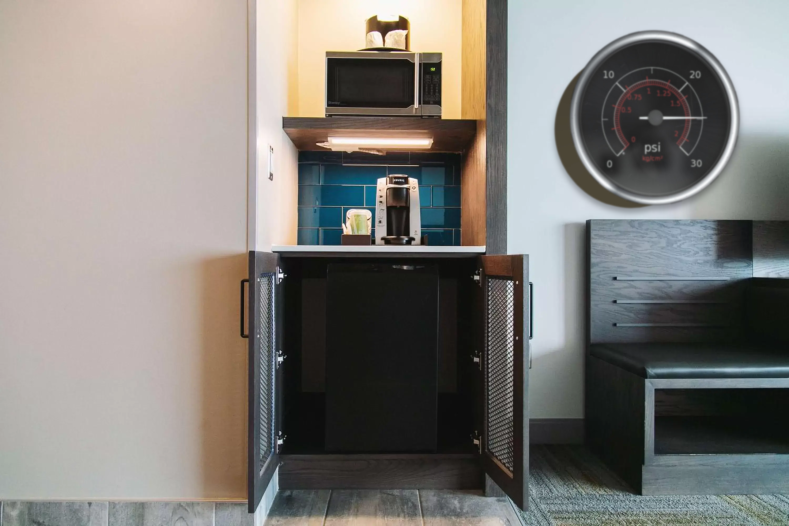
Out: 25; psi
